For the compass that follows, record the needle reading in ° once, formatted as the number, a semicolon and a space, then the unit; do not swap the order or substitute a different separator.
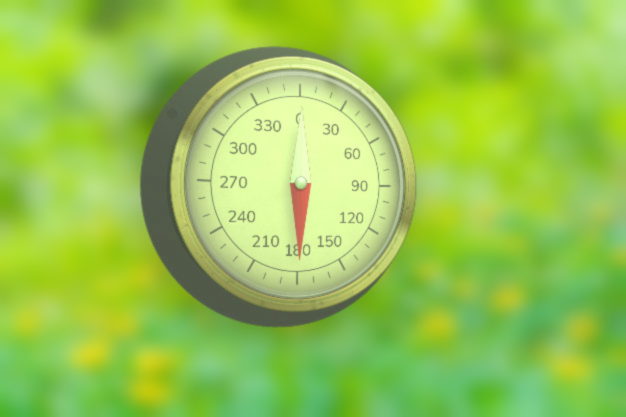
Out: 180; °
